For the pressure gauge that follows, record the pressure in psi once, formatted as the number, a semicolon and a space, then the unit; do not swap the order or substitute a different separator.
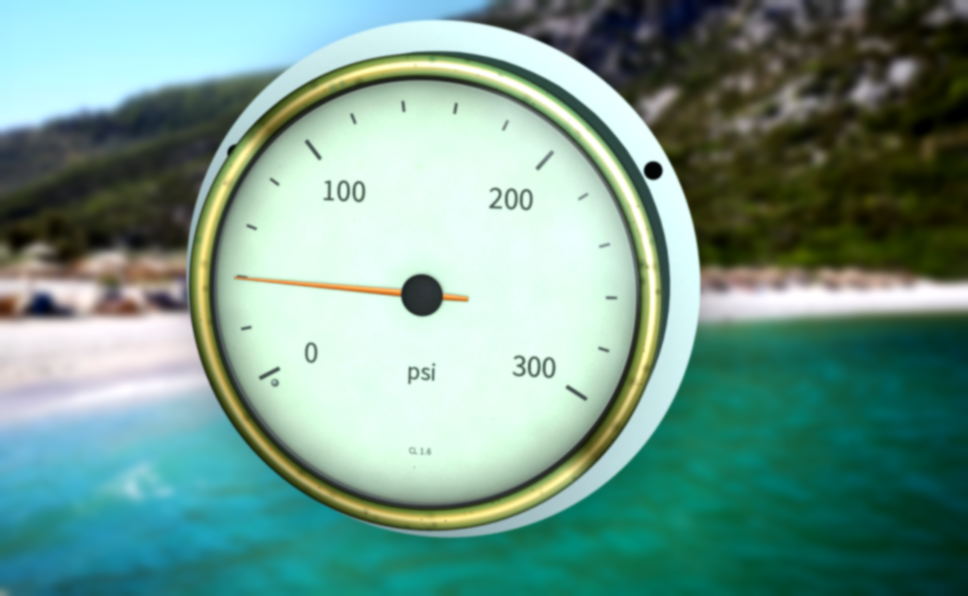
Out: 40; psi
